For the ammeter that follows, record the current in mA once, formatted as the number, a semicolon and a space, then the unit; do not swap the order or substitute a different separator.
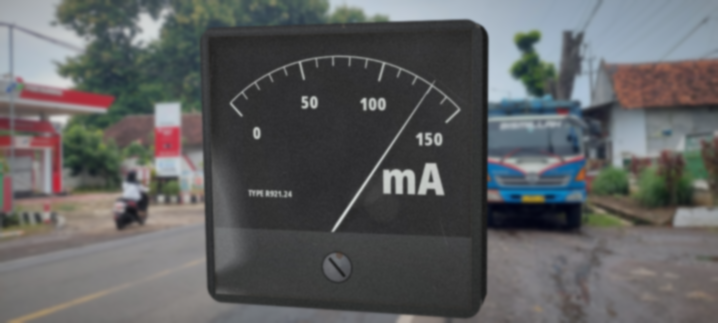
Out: 130; mA
